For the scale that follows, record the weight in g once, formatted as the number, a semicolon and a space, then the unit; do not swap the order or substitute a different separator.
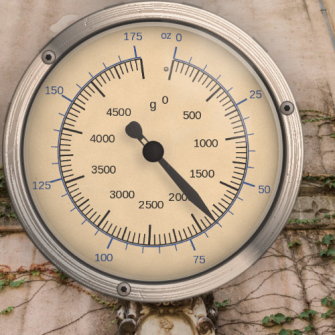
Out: 1850; g
